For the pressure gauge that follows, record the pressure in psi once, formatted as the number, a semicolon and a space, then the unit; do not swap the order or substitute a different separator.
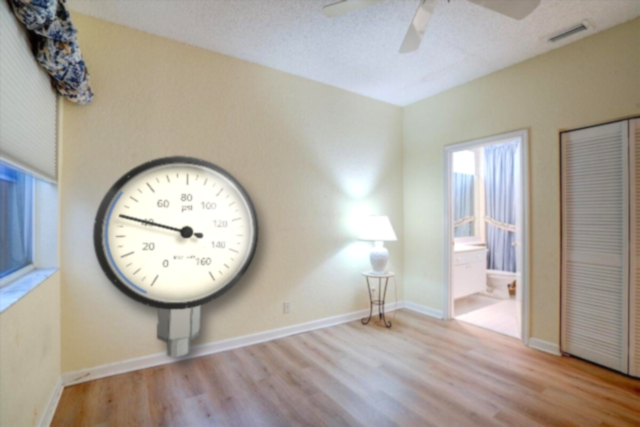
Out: 40; psi
